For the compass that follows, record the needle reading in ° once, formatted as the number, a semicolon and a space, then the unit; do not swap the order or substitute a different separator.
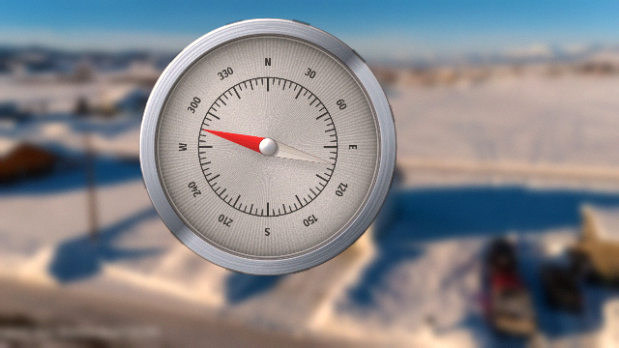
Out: 285; °
